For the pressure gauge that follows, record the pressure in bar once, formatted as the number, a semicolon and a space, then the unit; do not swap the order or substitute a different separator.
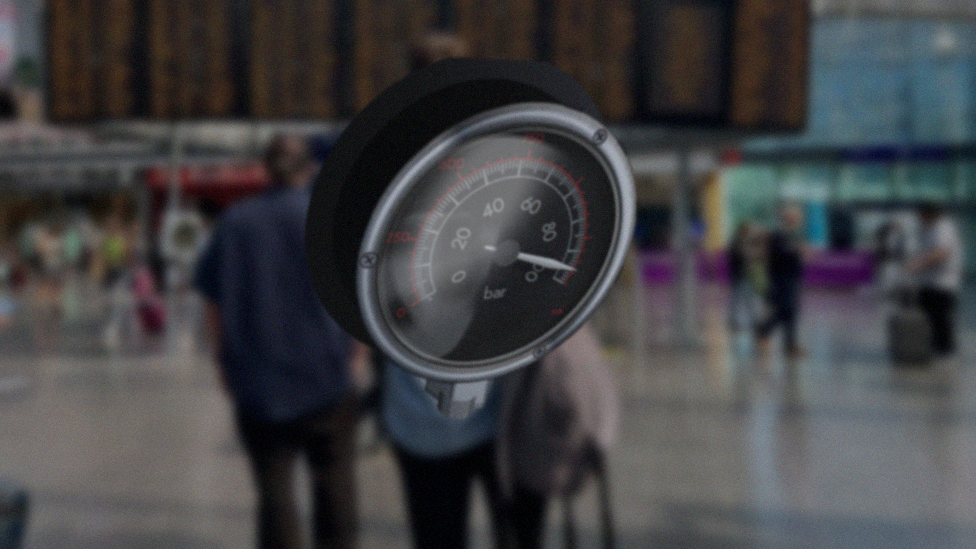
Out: 95; bar
